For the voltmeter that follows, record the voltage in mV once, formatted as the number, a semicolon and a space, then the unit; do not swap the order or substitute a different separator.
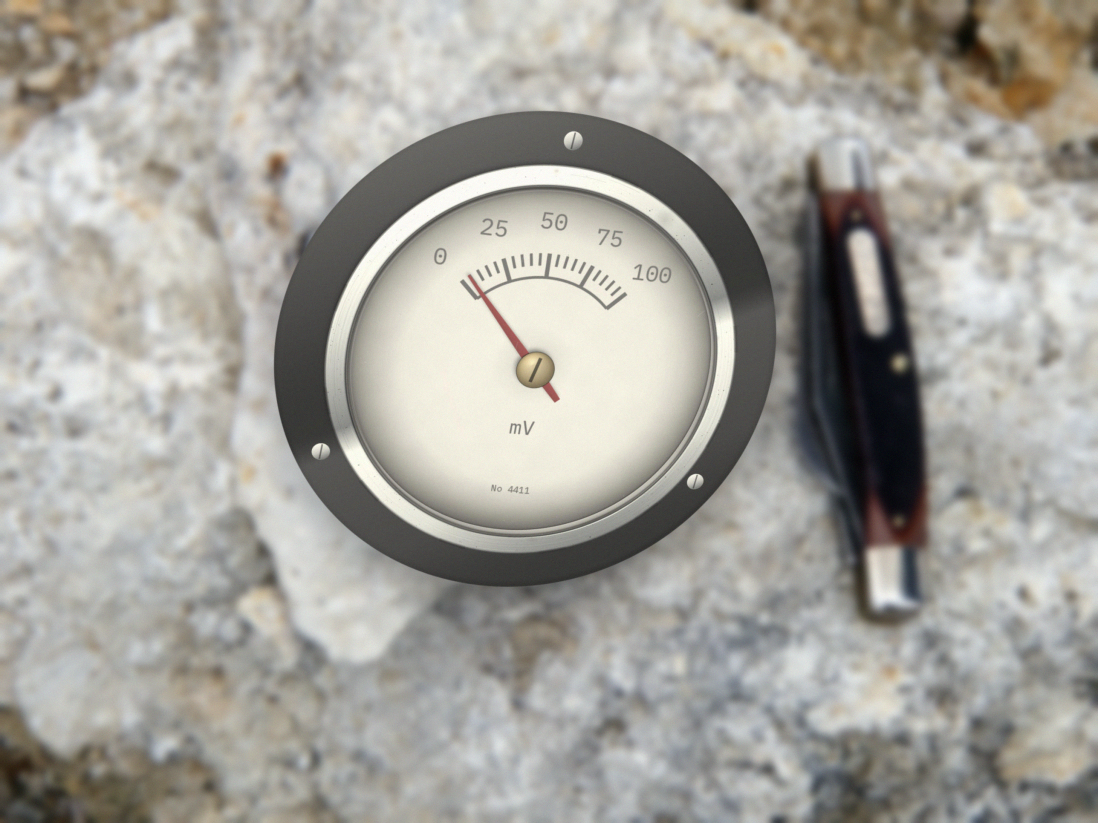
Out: 5; mV
